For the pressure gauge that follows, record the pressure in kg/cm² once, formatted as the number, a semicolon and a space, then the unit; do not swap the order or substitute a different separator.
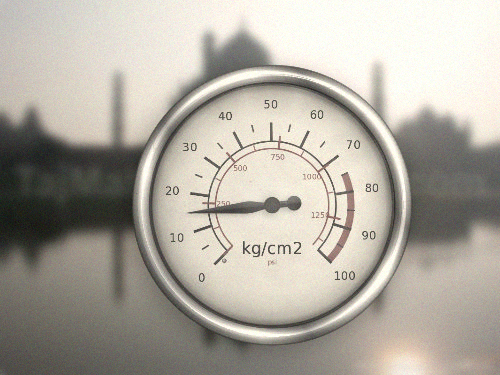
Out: 15; kg/cm²
